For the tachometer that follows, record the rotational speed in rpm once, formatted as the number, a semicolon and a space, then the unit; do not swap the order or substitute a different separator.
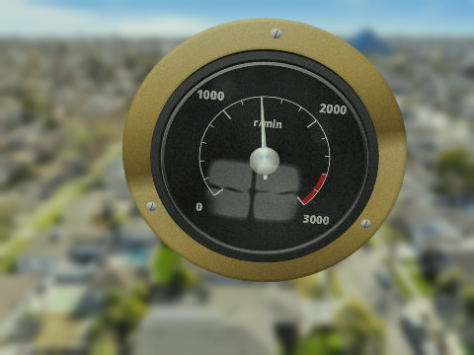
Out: 1400; rpm
